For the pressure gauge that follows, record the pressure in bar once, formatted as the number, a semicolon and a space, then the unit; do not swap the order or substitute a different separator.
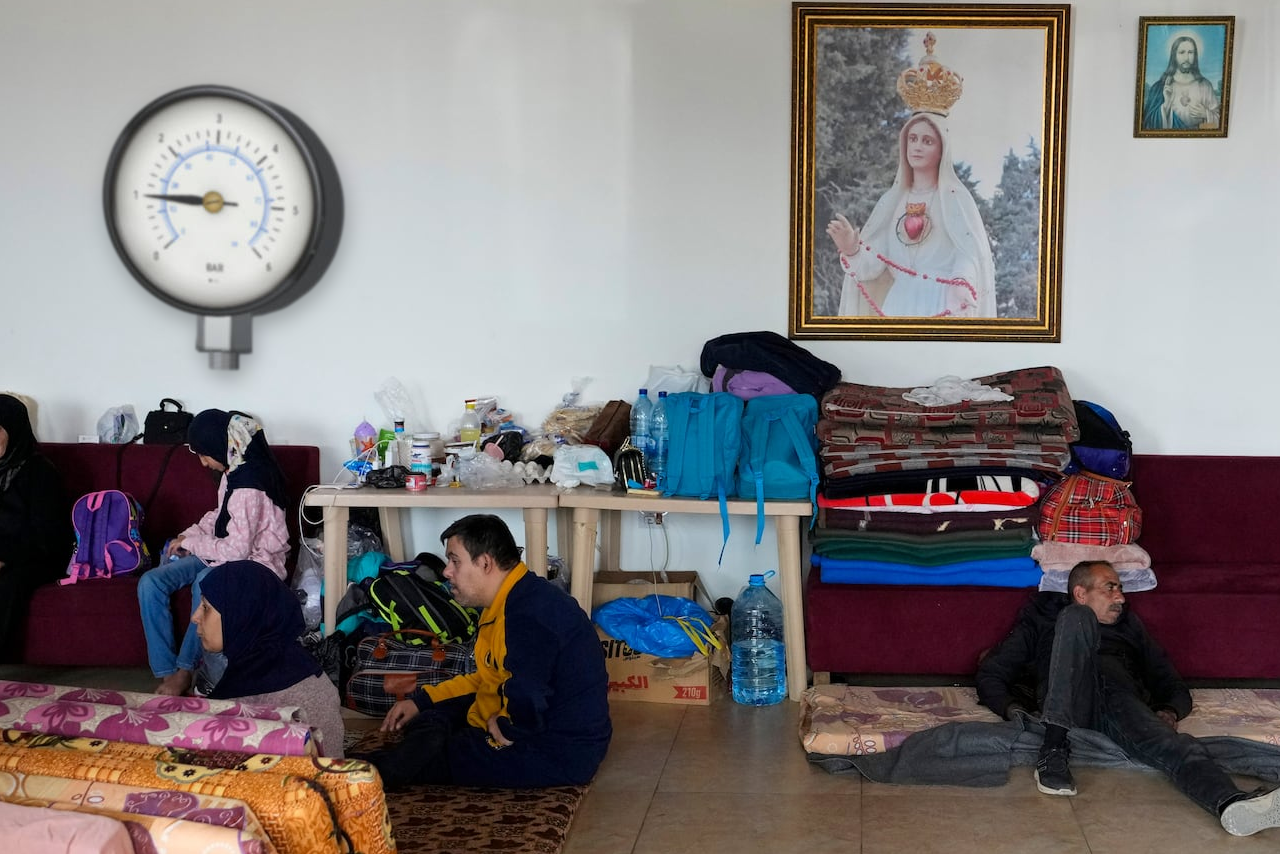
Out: 1; bar
